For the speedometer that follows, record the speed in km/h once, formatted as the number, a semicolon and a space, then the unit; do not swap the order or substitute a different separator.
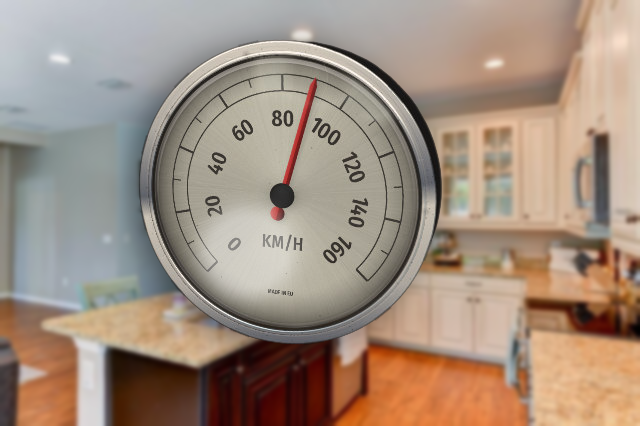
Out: 90; km/h
